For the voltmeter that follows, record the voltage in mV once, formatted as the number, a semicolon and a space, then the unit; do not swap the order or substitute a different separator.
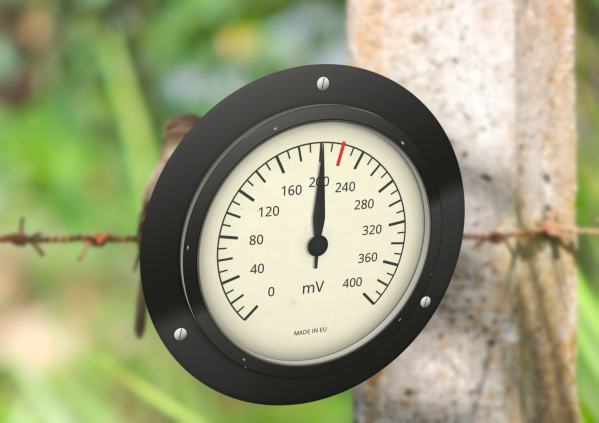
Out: 200; mV
